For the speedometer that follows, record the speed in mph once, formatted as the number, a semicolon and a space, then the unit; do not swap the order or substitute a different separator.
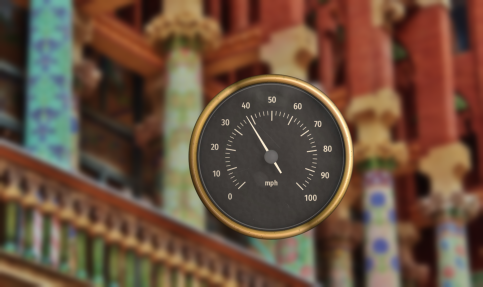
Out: 38; mph
